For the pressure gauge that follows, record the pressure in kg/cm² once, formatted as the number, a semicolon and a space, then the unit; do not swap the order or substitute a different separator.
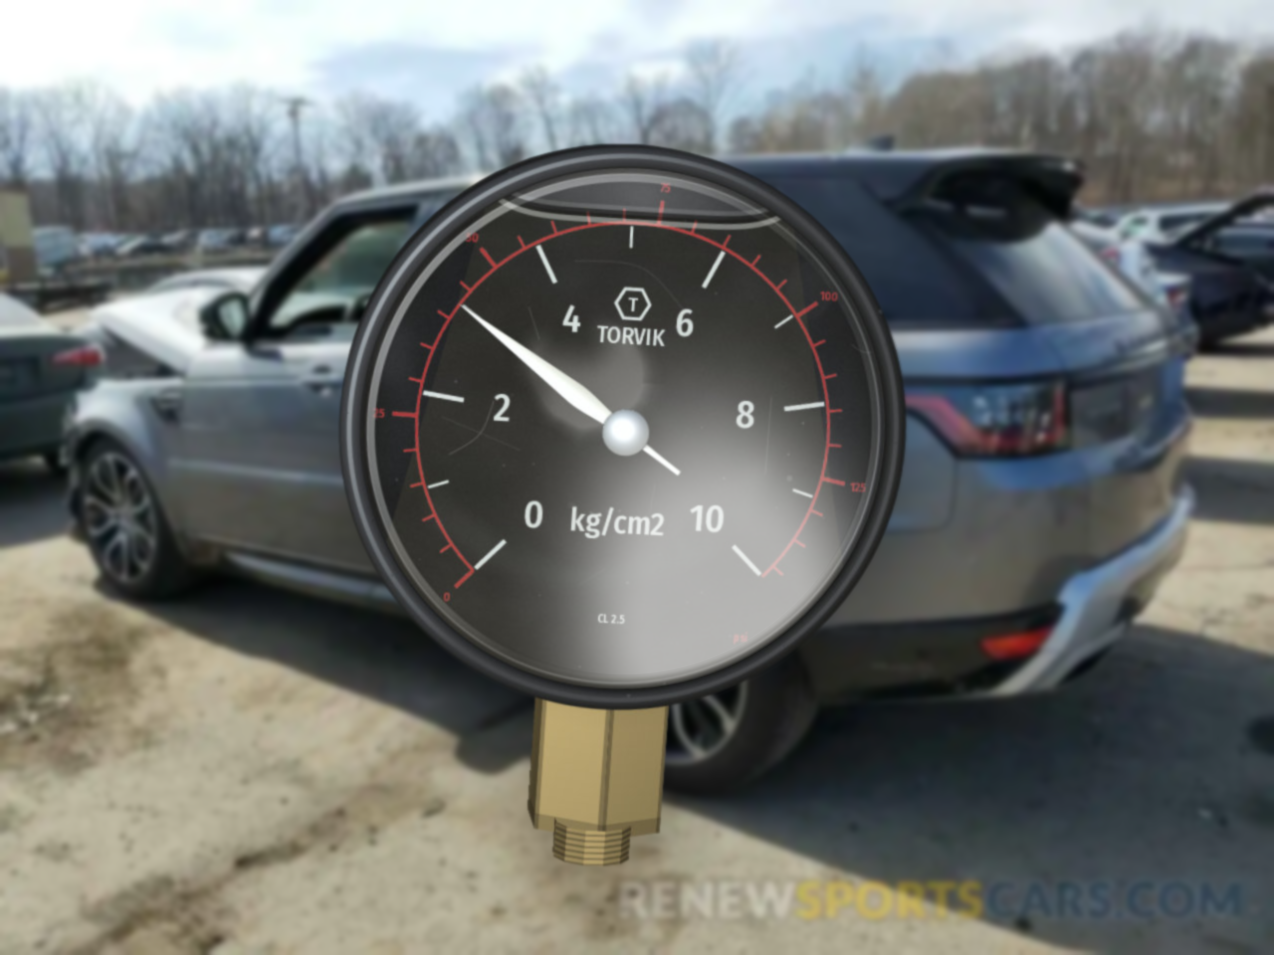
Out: 3; kg/cm²
